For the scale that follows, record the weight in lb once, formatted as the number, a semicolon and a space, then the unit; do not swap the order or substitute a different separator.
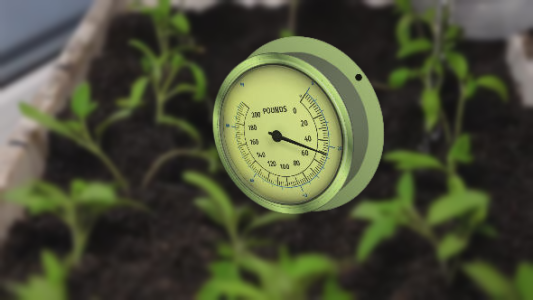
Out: 50; lb
